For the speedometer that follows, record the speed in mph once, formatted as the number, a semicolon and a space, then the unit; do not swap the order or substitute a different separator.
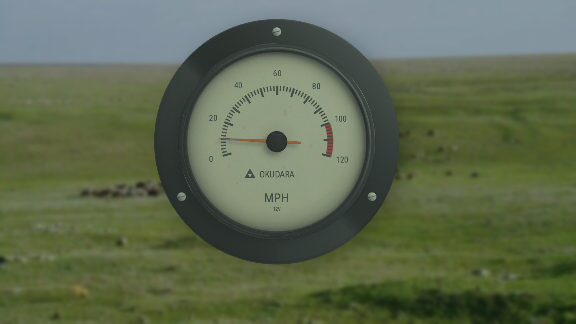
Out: 10; mph
